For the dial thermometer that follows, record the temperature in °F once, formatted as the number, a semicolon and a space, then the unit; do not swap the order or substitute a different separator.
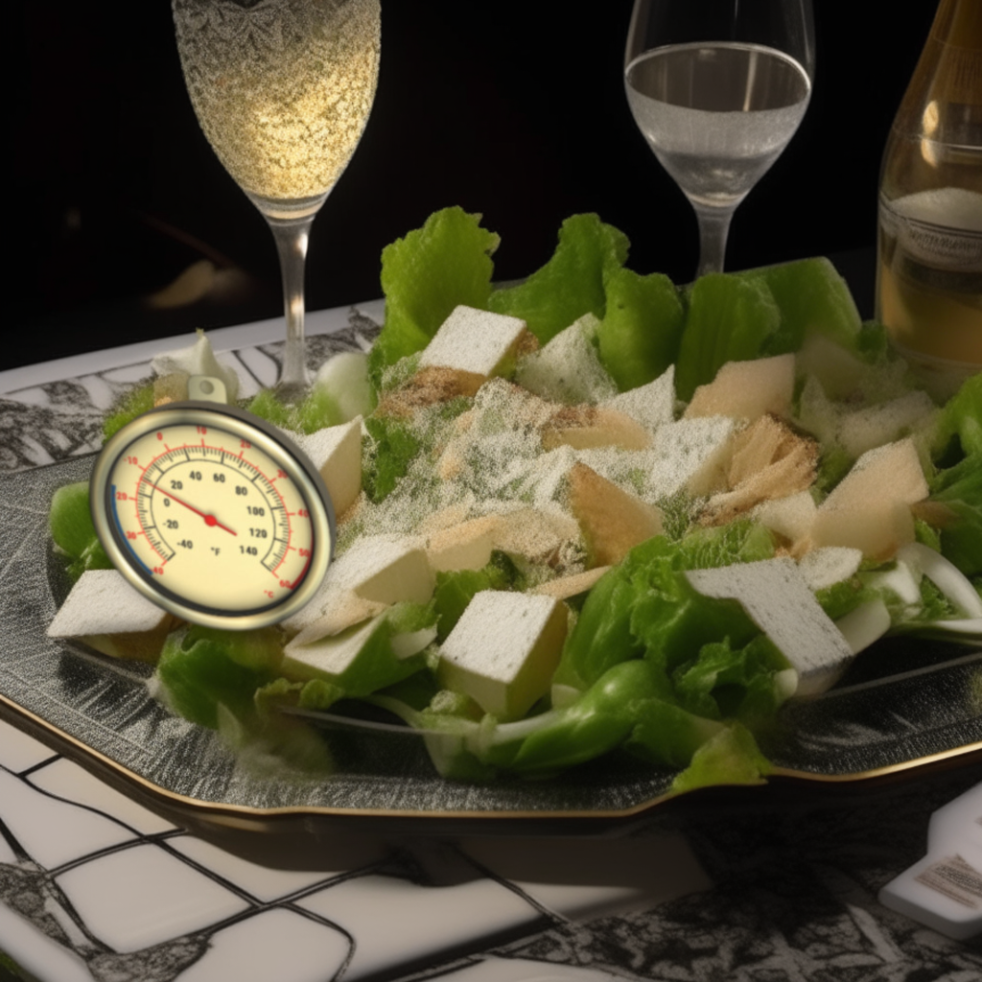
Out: 10; °F
